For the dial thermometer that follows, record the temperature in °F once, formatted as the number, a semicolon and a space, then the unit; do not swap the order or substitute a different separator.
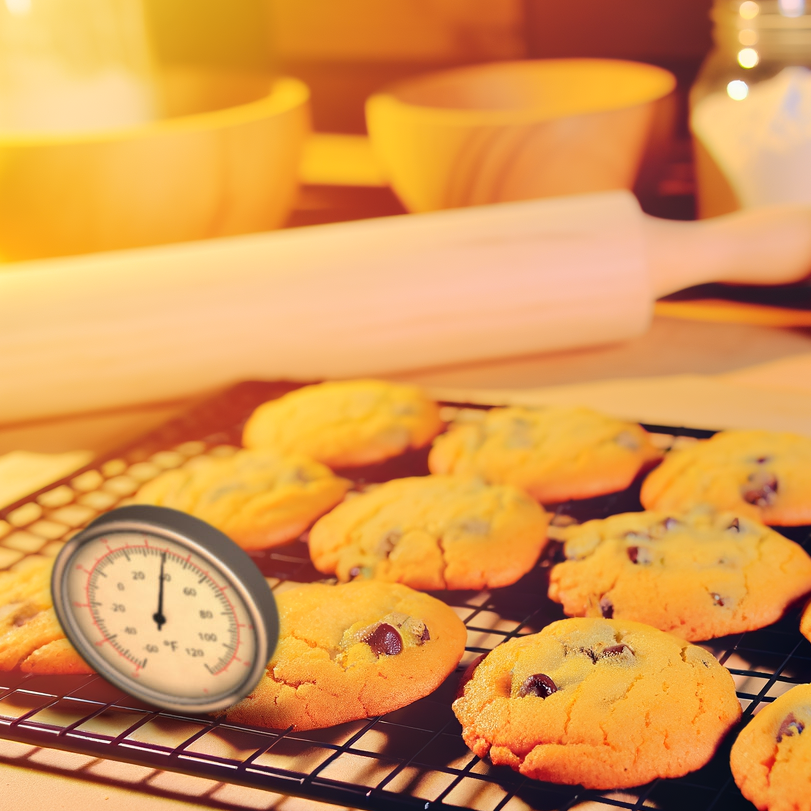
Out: 40; °F
